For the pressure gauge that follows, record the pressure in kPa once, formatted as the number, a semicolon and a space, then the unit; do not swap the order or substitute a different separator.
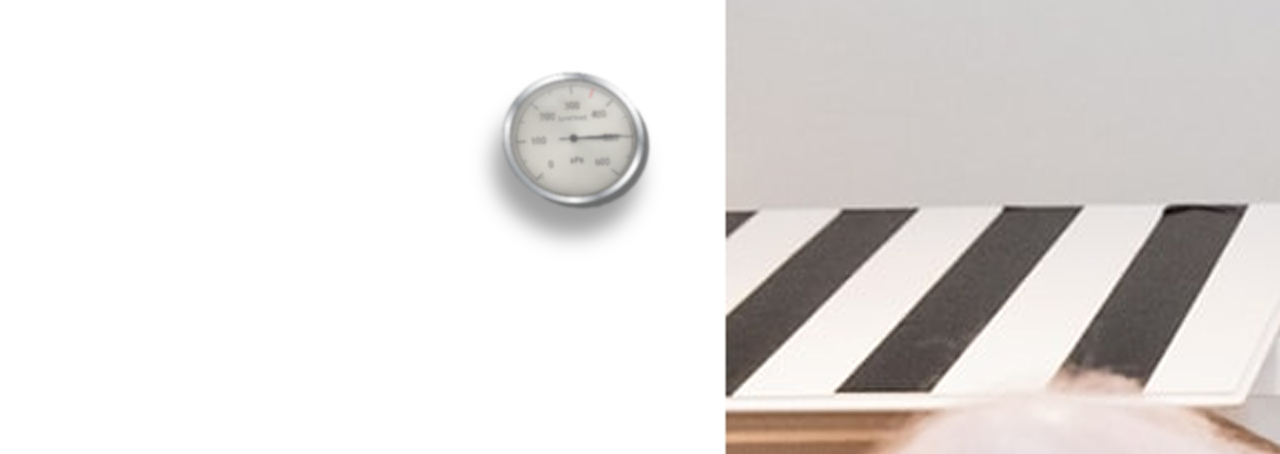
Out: 500; kPa
